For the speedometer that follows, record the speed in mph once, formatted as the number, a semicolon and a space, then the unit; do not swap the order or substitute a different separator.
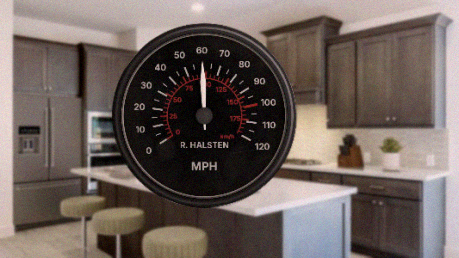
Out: 60; mph
